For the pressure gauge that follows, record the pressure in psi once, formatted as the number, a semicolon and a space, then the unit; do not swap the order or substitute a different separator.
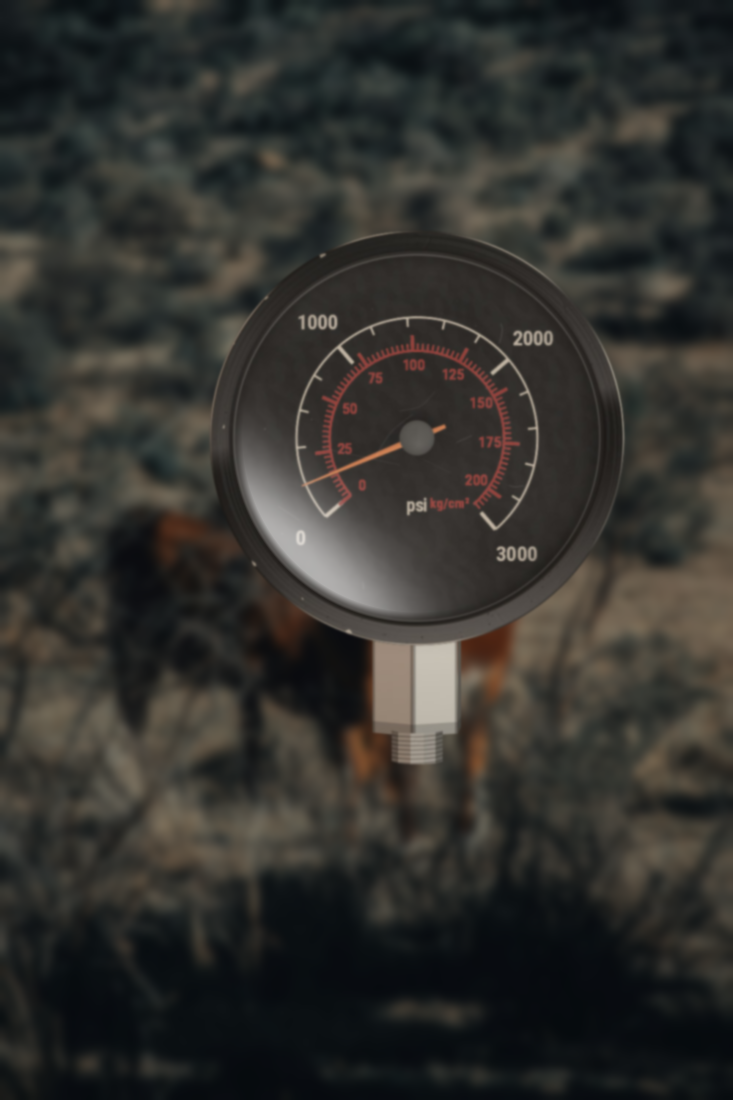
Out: 200; psi
